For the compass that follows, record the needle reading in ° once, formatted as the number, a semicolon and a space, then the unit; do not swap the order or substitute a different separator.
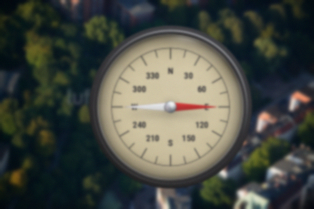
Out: 90; °
